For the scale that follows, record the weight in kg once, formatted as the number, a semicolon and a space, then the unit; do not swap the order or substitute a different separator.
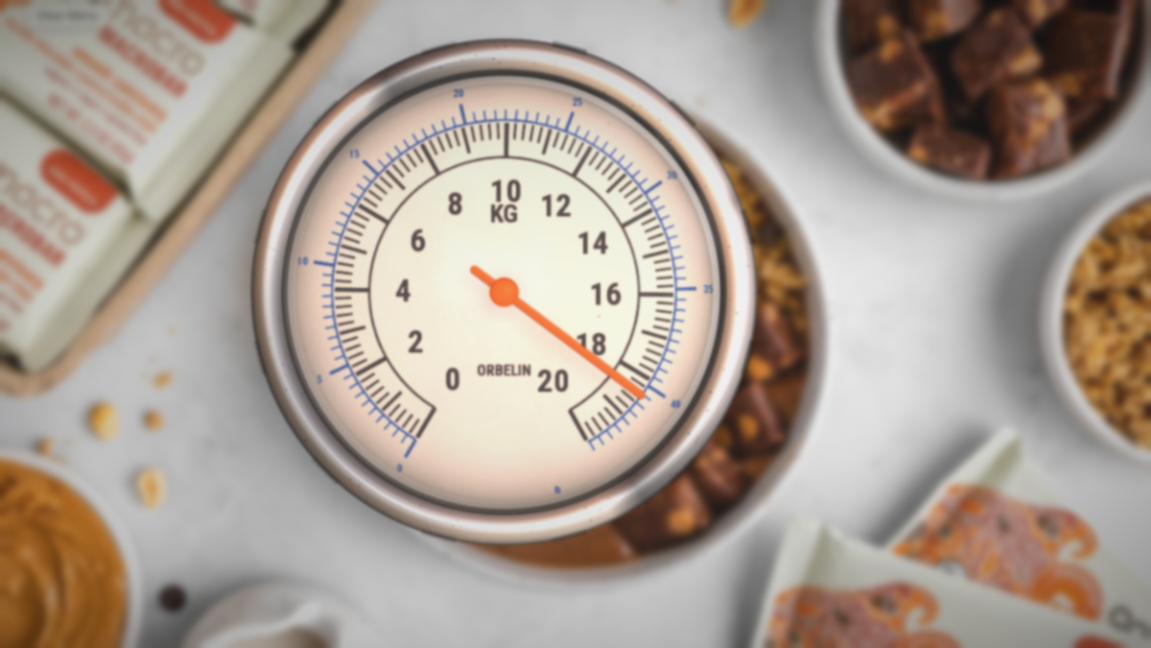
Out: 18.4; kg
